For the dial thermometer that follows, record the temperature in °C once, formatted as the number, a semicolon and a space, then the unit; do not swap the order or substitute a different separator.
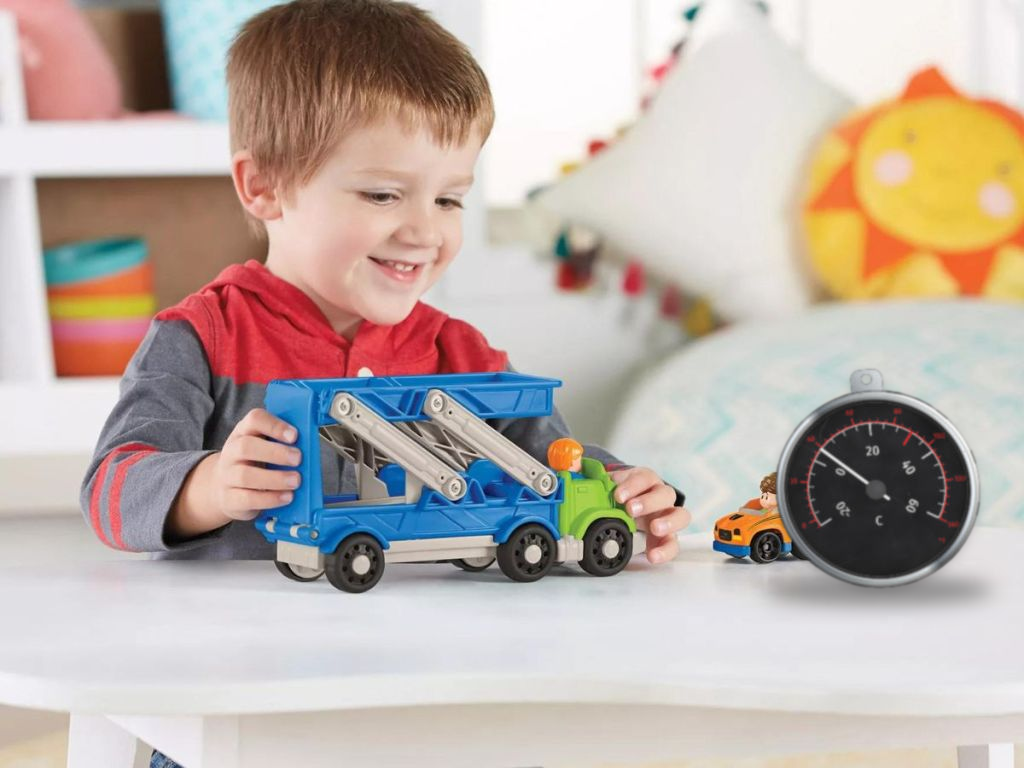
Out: 4; °C
